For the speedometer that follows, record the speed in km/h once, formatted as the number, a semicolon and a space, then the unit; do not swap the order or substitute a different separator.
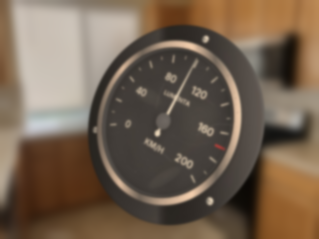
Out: 100; km/h
